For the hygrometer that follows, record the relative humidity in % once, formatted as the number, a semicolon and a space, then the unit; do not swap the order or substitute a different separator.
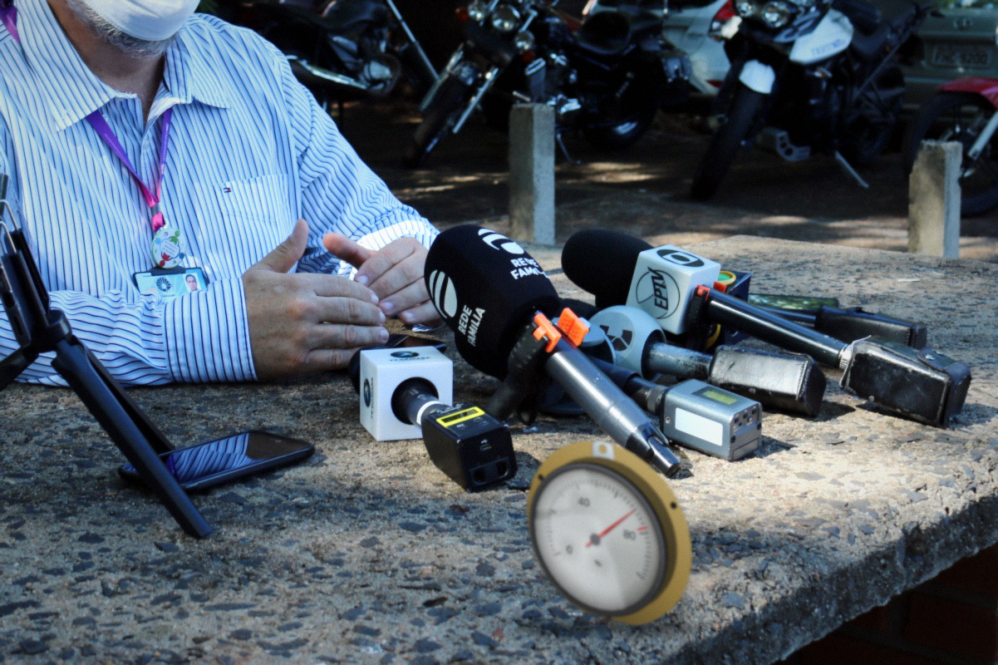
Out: 70; %
